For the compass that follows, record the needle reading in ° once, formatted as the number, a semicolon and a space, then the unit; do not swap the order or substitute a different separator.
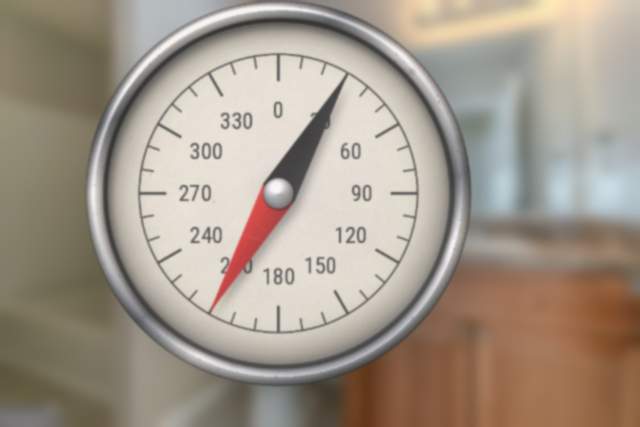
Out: 210; °
